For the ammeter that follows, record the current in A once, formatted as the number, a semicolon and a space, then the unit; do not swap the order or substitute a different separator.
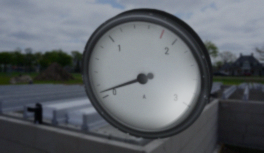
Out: 0.1; A
